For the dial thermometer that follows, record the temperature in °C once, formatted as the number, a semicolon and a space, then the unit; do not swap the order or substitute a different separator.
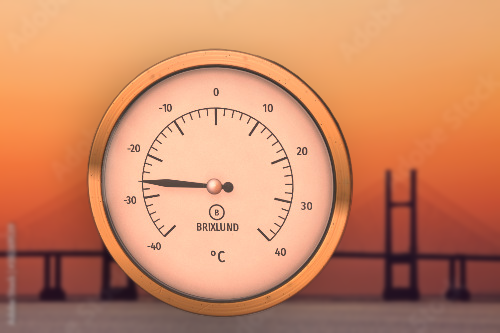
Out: -26; °C
